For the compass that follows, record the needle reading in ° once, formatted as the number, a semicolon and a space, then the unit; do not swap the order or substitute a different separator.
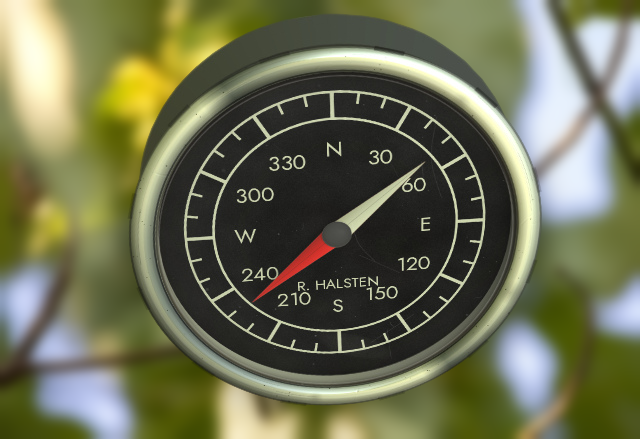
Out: 230; °
